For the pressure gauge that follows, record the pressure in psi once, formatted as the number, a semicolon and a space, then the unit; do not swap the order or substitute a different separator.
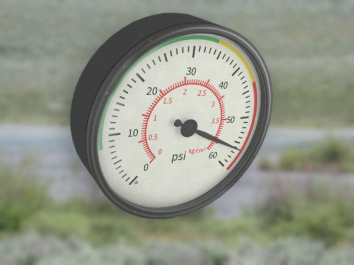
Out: 56; psi
